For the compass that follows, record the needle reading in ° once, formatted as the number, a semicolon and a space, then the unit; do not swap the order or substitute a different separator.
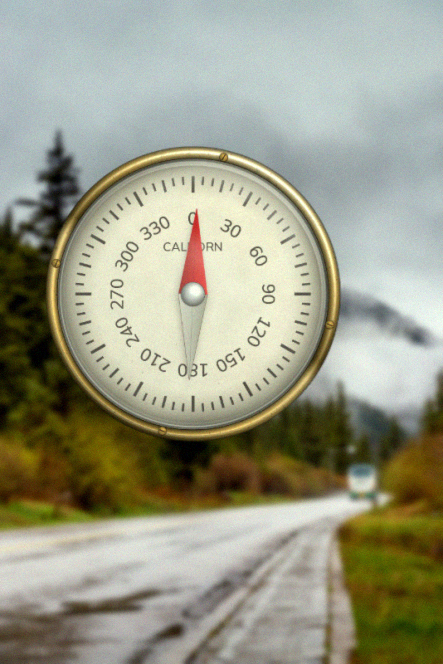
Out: 2.5; °
